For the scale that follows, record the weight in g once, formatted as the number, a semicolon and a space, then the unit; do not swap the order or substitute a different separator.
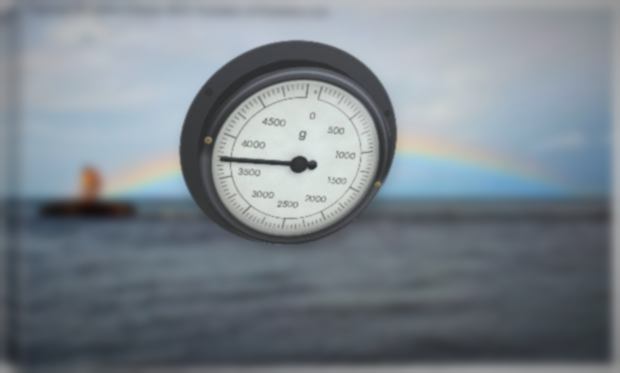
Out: 3750; g
